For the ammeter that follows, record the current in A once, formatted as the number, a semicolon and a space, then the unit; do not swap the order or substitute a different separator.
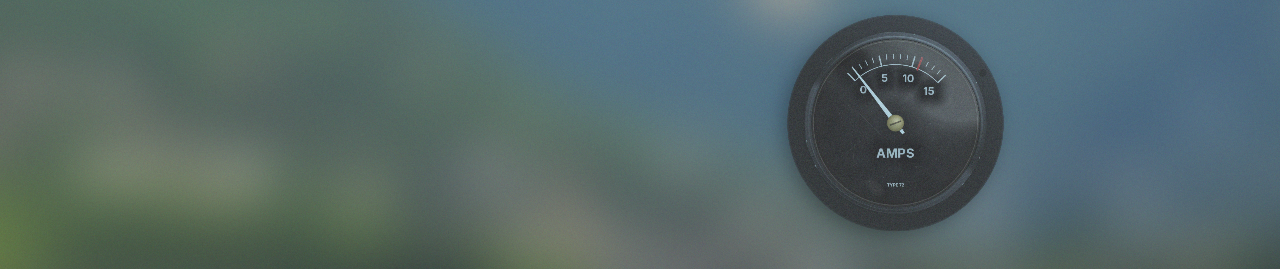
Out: 1; A
